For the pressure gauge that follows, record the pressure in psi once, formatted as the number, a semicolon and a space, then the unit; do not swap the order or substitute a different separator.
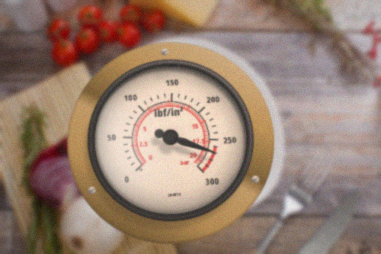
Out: 270; psi
